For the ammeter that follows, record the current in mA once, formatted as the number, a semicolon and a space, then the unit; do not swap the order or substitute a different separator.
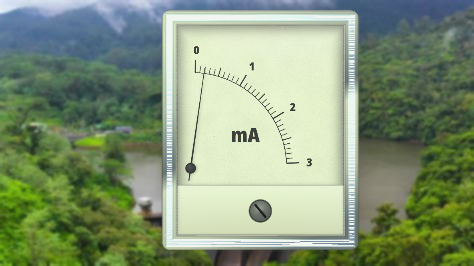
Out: 0.2; mA
